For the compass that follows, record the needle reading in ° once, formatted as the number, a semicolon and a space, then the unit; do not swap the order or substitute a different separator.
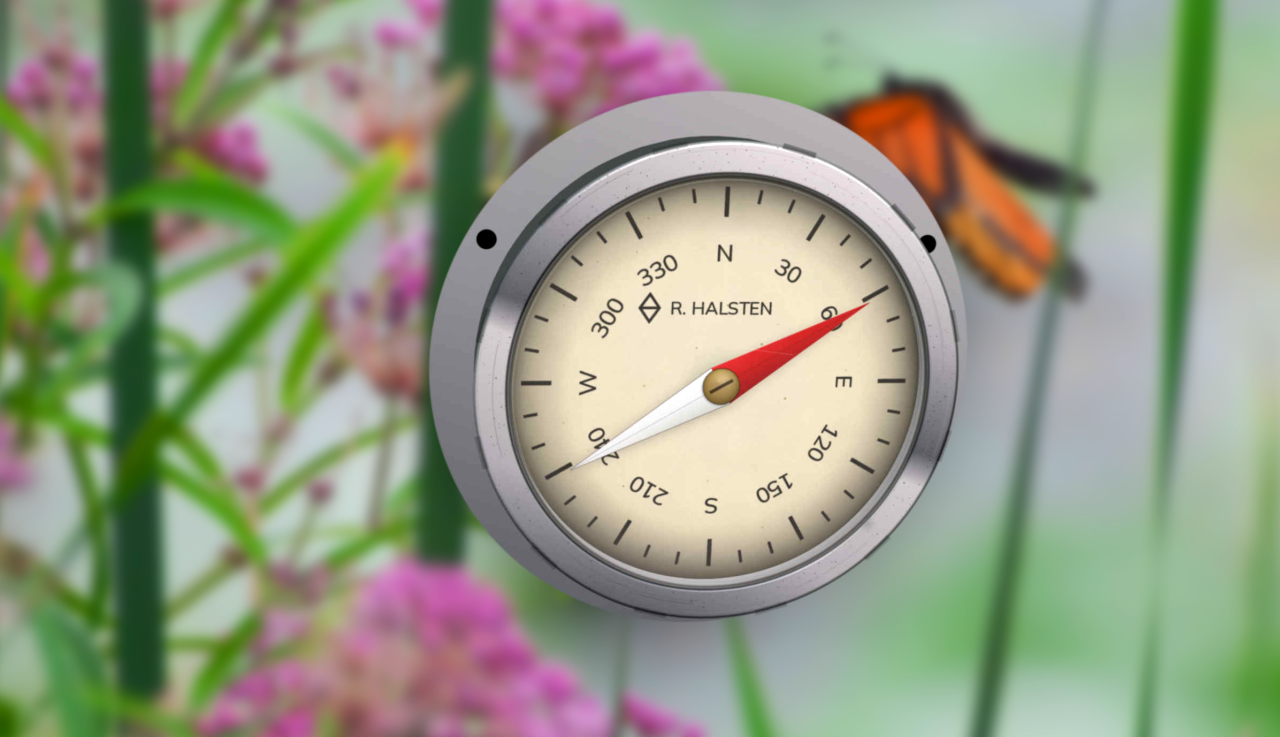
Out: 60; °
